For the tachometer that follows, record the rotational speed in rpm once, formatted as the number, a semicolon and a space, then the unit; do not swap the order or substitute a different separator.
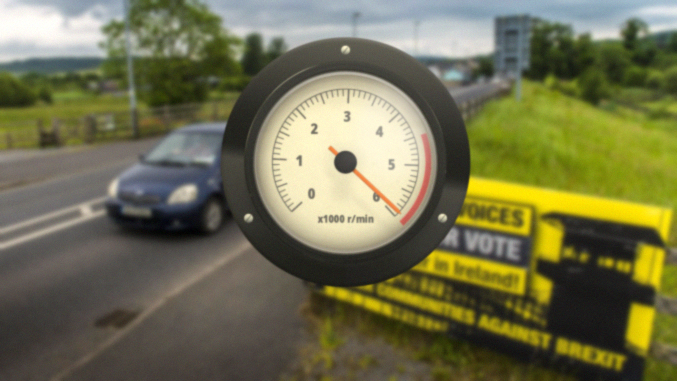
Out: 5900; rpm
